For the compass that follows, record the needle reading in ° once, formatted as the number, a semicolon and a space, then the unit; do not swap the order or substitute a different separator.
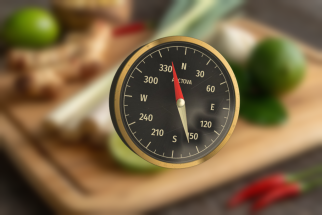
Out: 340; °
